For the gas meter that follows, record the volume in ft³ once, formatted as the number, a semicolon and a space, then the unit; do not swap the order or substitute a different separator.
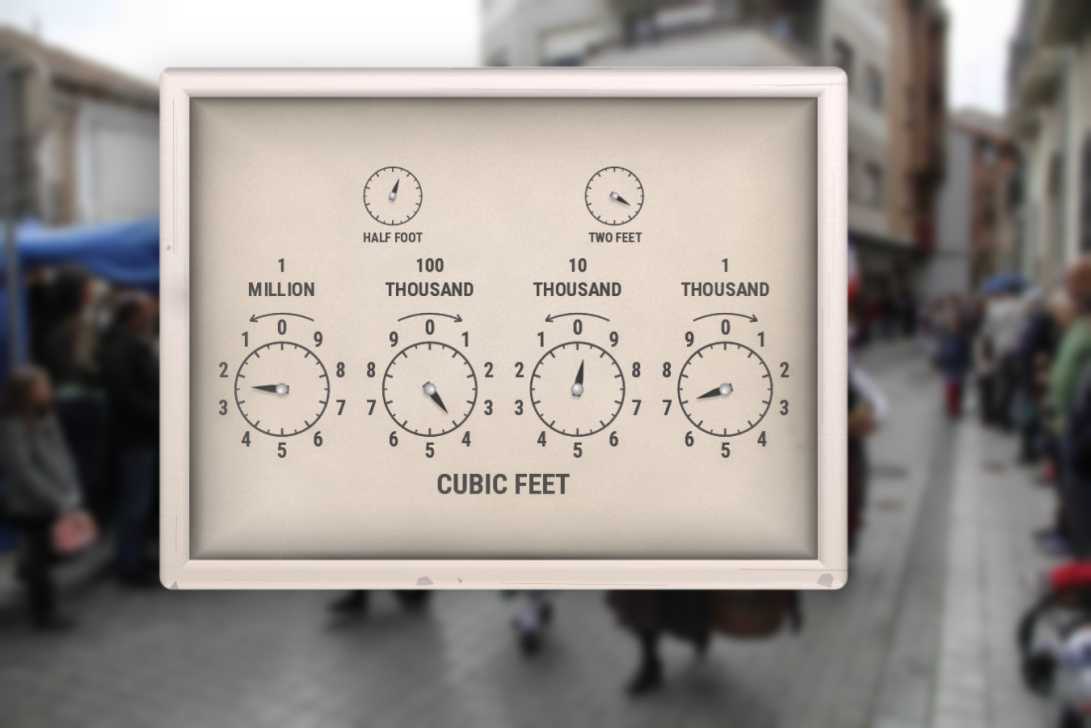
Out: 239700; ft³
